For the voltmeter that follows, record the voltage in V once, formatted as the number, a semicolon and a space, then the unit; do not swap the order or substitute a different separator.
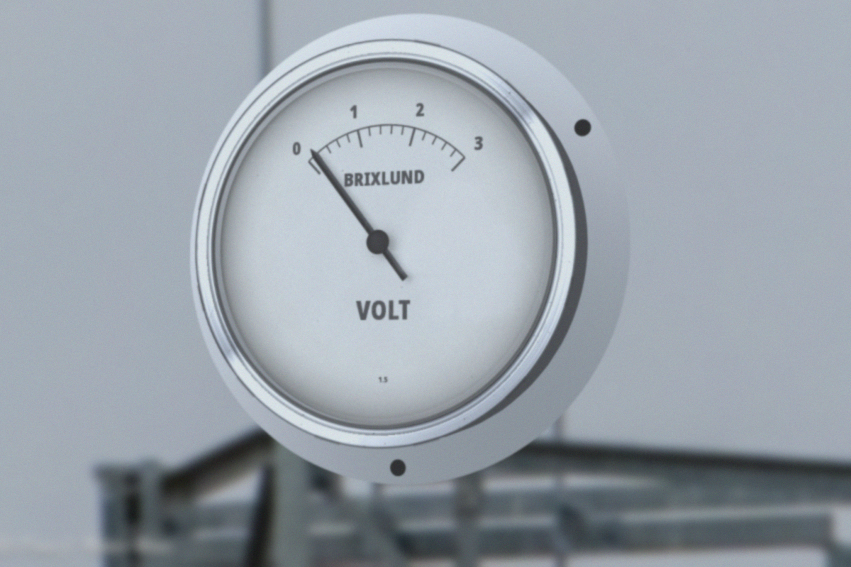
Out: 0.2; V
